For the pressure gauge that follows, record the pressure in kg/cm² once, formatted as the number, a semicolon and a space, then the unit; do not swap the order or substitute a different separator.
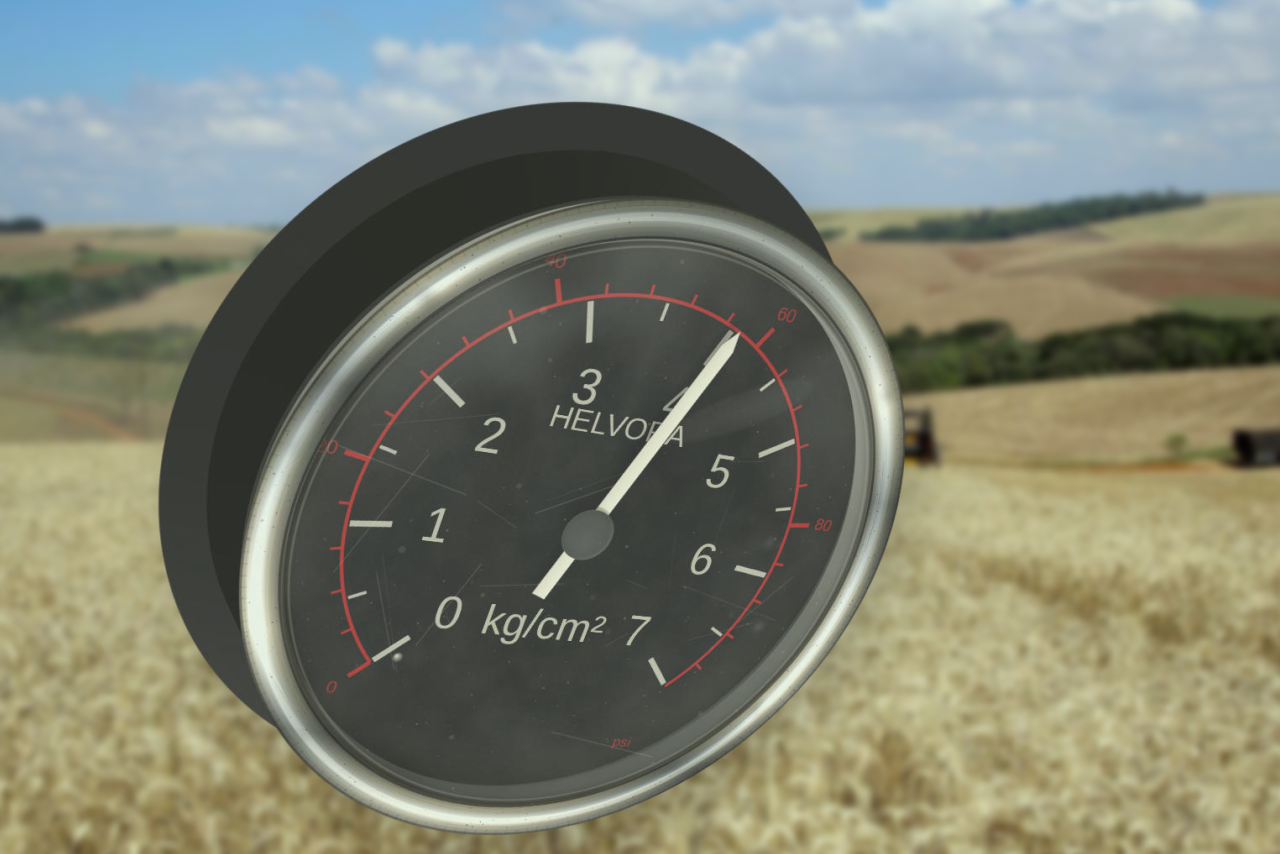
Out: 4; kg/cm²
